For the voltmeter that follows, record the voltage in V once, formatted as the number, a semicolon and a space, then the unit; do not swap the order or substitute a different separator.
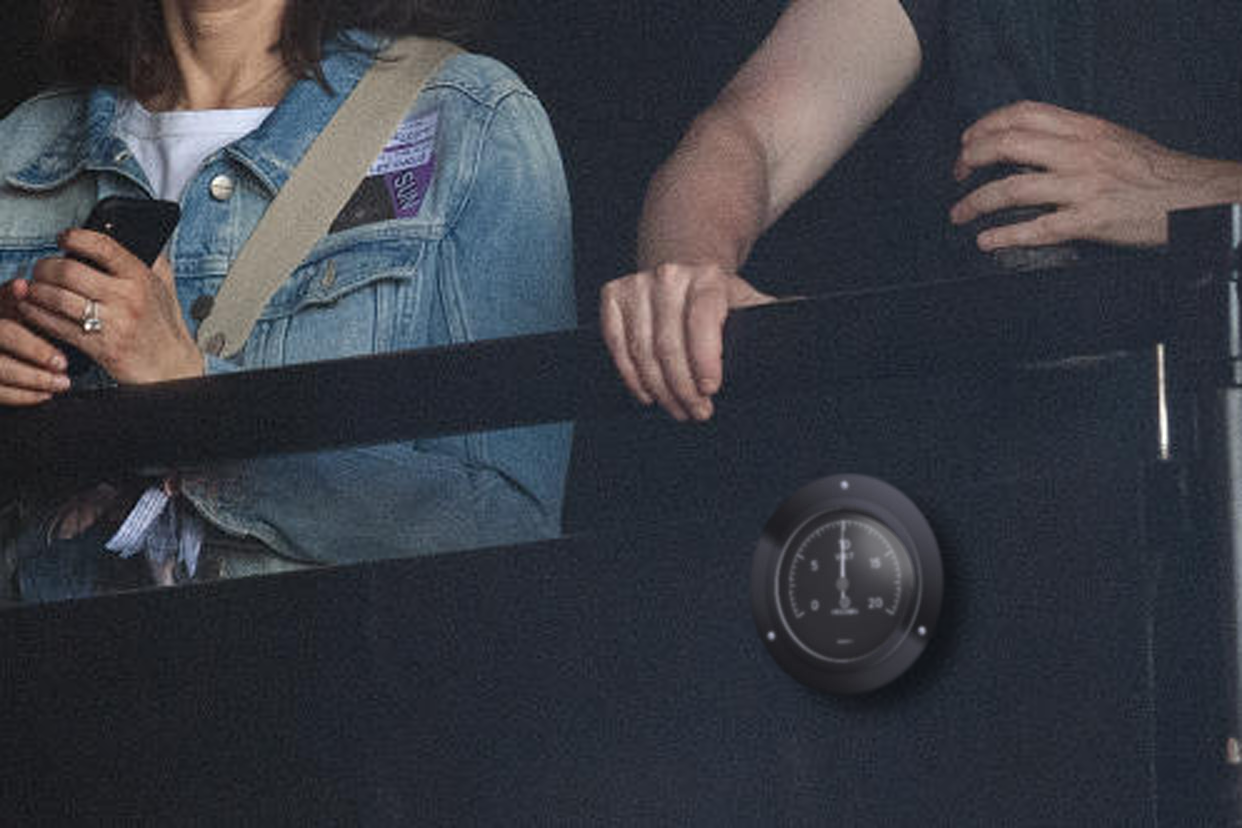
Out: 10; V
